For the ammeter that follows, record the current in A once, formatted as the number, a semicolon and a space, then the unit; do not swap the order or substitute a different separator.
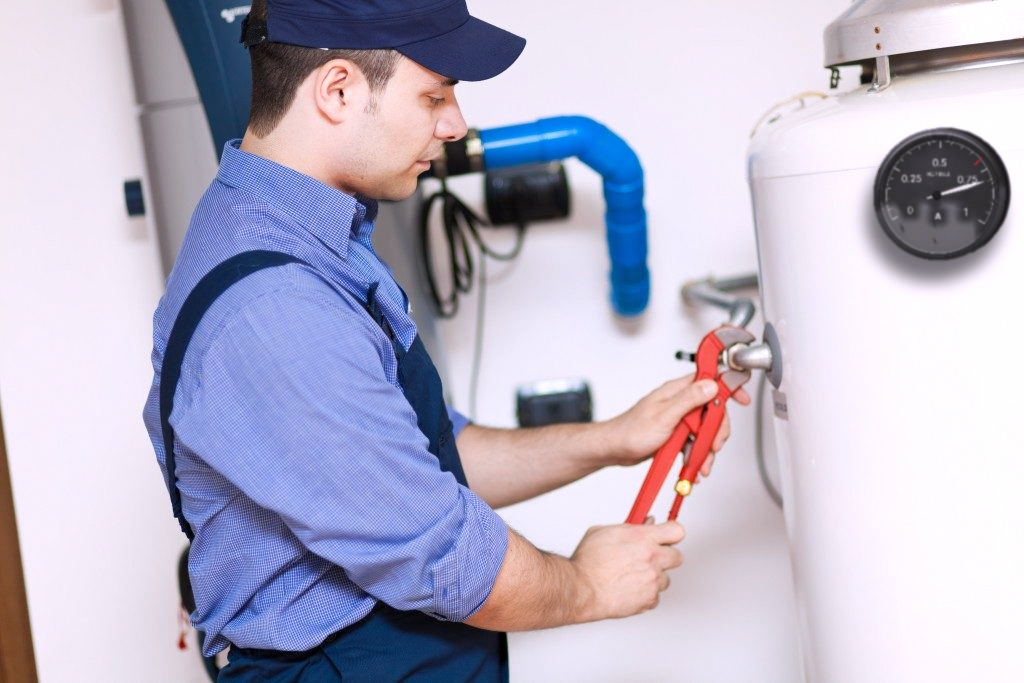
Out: 0.8; A
